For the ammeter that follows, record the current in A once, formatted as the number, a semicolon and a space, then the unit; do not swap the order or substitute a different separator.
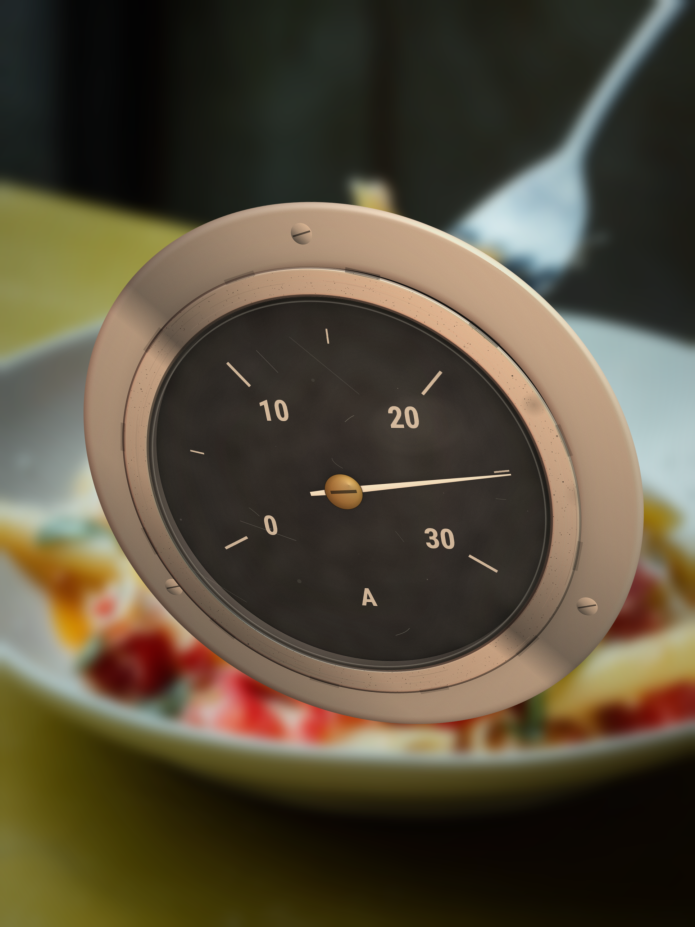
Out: 25; A
